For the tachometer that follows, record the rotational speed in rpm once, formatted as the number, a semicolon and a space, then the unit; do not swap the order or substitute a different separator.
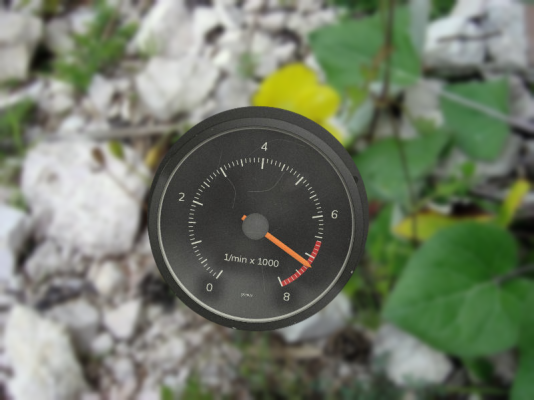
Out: 7200; rpm
